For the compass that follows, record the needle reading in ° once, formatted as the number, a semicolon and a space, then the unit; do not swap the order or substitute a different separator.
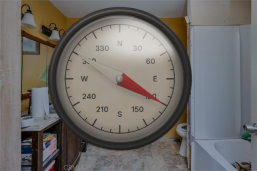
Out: 120; °
